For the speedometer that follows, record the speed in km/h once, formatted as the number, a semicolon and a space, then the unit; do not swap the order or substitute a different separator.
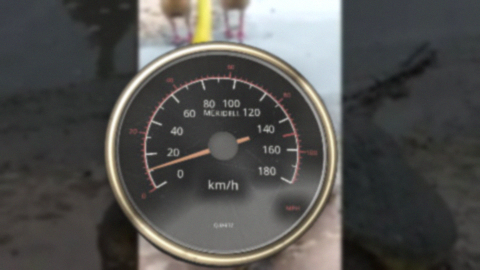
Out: 10; km/h
